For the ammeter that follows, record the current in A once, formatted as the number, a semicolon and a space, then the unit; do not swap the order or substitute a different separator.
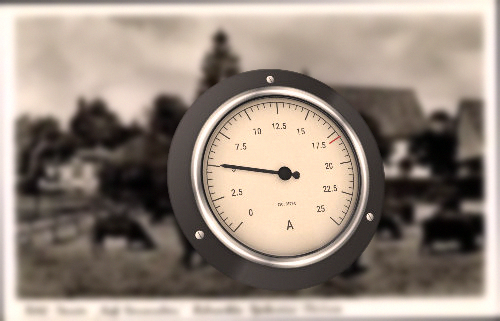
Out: 5; A
